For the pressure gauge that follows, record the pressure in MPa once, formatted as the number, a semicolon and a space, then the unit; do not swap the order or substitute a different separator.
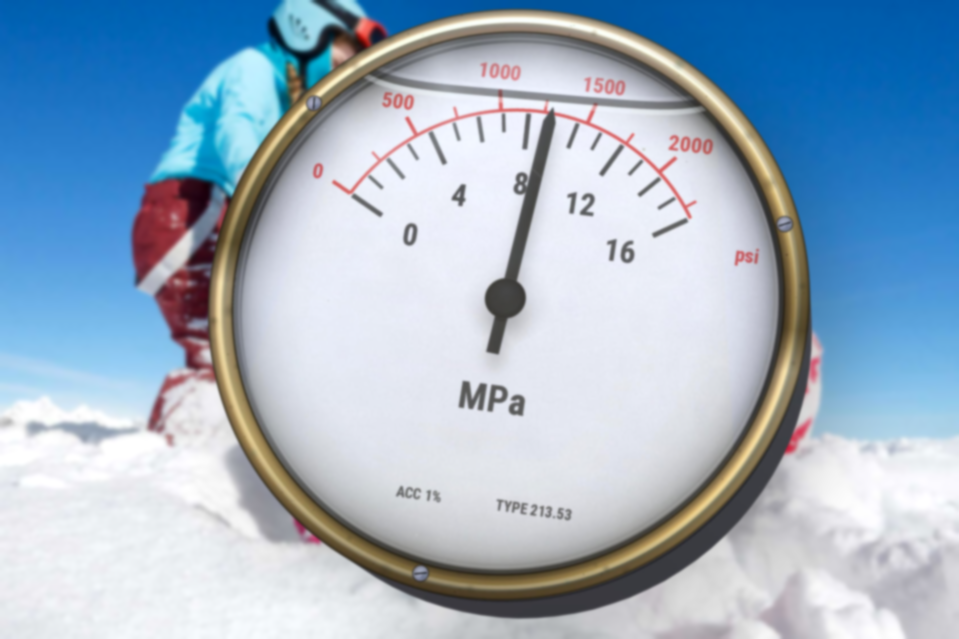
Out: 9; MPa
